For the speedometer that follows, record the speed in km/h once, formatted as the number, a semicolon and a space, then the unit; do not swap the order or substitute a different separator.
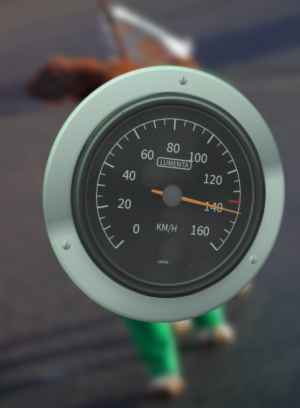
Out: 140; km/h
